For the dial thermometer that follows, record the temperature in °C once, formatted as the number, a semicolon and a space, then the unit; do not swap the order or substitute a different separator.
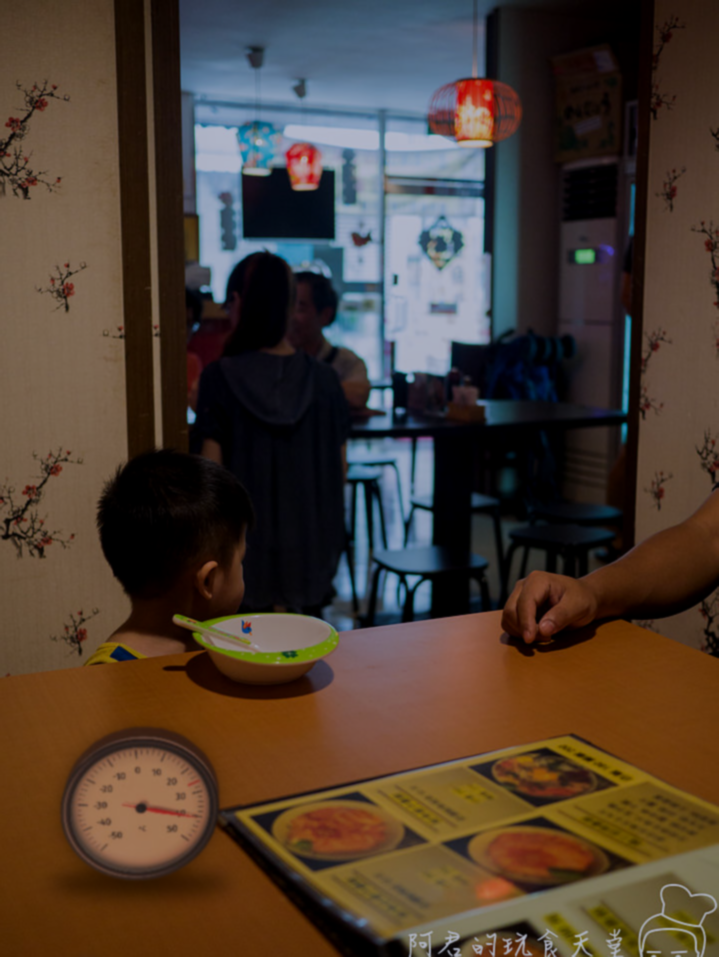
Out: 40; °C
